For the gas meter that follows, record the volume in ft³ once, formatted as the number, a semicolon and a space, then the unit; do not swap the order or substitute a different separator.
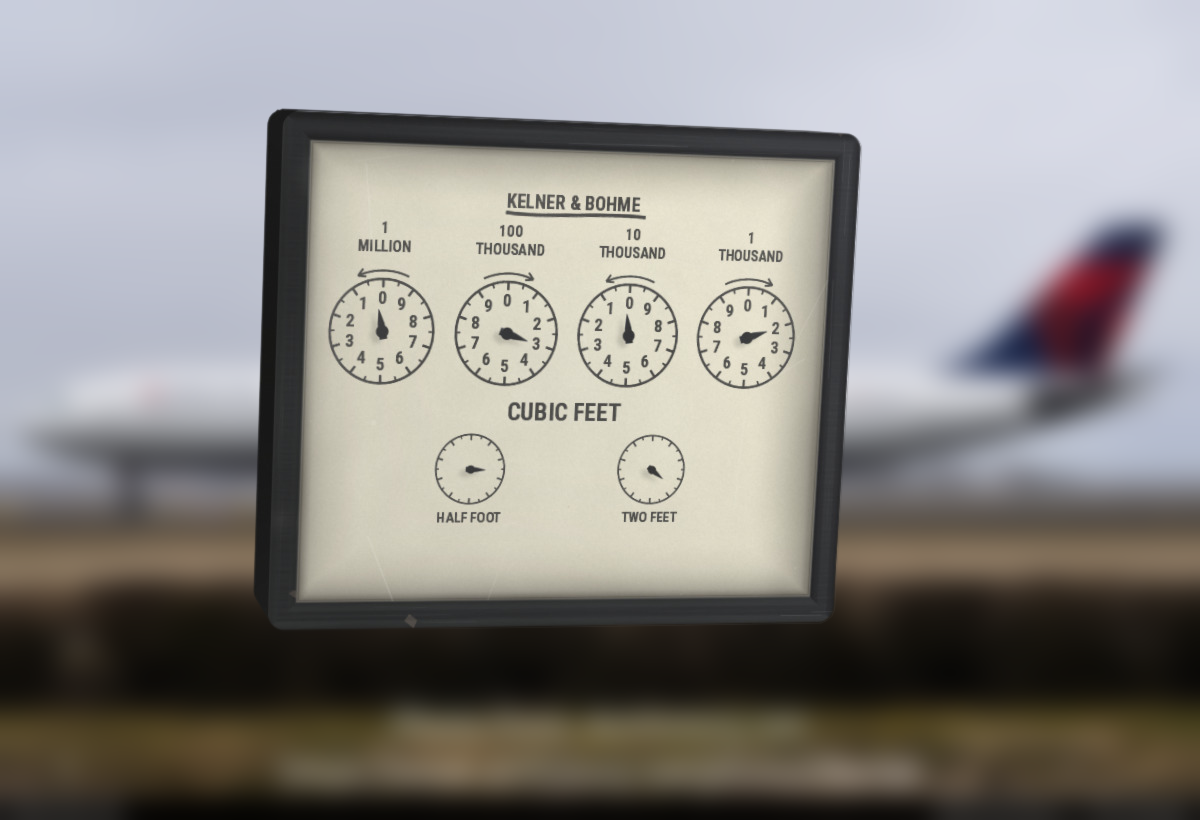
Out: 30200; ft³
